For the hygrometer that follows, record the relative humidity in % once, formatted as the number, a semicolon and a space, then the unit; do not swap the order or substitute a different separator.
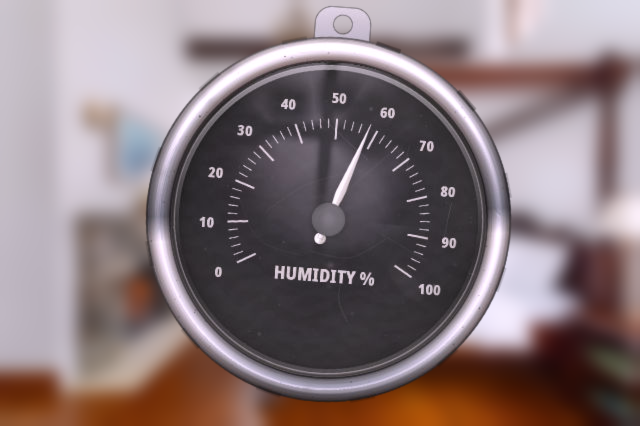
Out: 58; %
